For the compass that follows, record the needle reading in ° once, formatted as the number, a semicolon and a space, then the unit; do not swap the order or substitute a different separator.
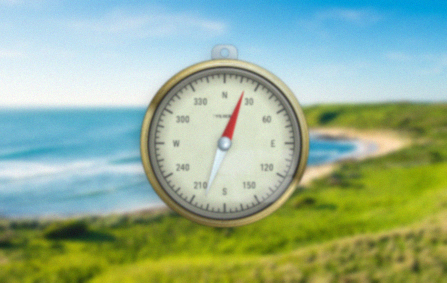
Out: 20; °
